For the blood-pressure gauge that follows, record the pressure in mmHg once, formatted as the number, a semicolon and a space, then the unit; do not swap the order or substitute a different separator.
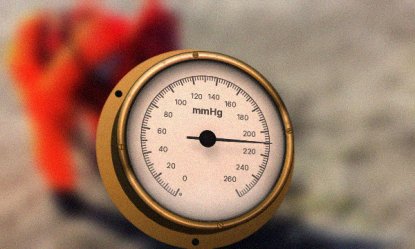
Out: 210; mmHg
